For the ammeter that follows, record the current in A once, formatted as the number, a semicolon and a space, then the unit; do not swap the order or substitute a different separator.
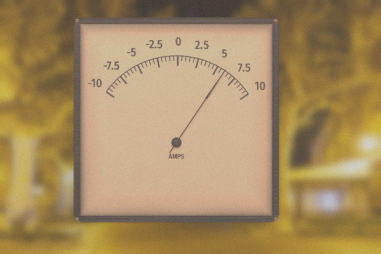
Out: 6; A
